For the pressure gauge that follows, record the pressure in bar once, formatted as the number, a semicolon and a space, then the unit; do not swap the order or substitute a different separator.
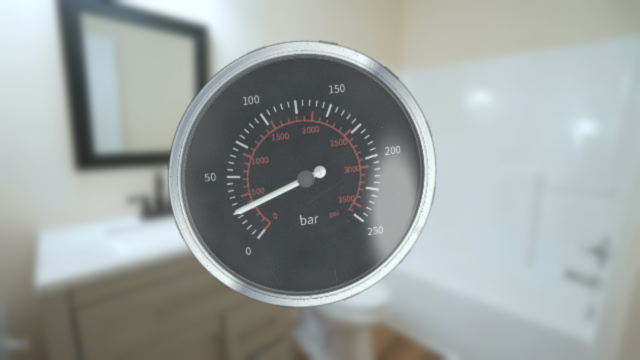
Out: 25; bar
